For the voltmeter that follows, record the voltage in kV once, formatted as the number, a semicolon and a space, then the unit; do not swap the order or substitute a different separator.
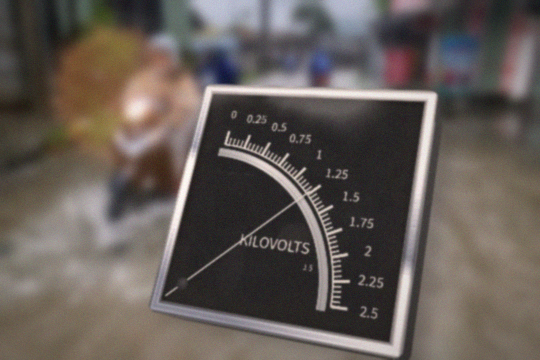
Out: 1.25; kV
